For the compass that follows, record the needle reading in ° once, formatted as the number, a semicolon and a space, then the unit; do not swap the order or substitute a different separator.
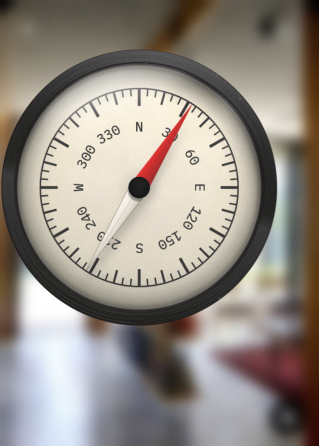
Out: 32.5; °
